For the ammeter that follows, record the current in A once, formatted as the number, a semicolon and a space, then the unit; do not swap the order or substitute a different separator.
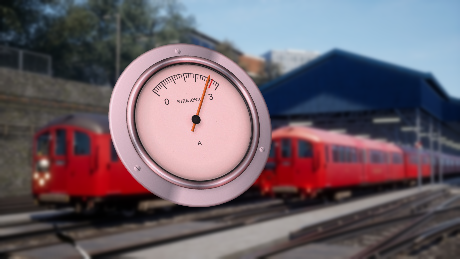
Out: 2.5; A
